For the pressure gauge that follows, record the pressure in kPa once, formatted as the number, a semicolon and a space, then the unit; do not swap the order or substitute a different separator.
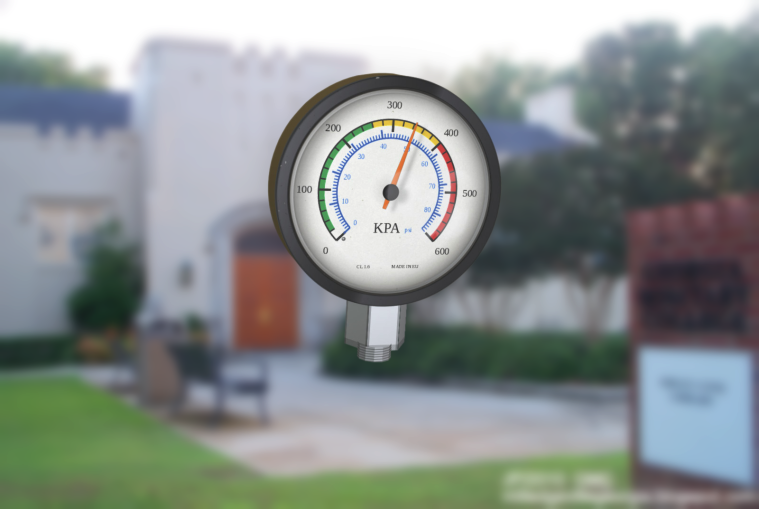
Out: 340; kPa
